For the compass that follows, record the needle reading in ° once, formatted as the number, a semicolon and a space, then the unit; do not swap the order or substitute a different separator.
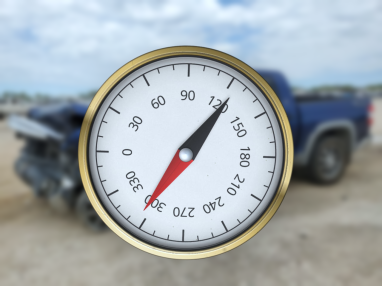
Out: 305; °
